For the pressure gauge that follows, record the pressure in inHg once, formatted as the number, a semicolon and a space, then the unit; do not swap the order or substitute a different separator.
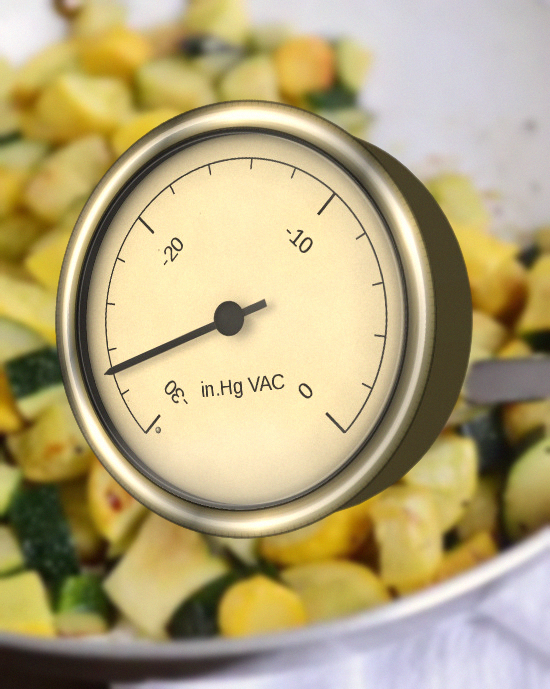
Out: -27; inHg
